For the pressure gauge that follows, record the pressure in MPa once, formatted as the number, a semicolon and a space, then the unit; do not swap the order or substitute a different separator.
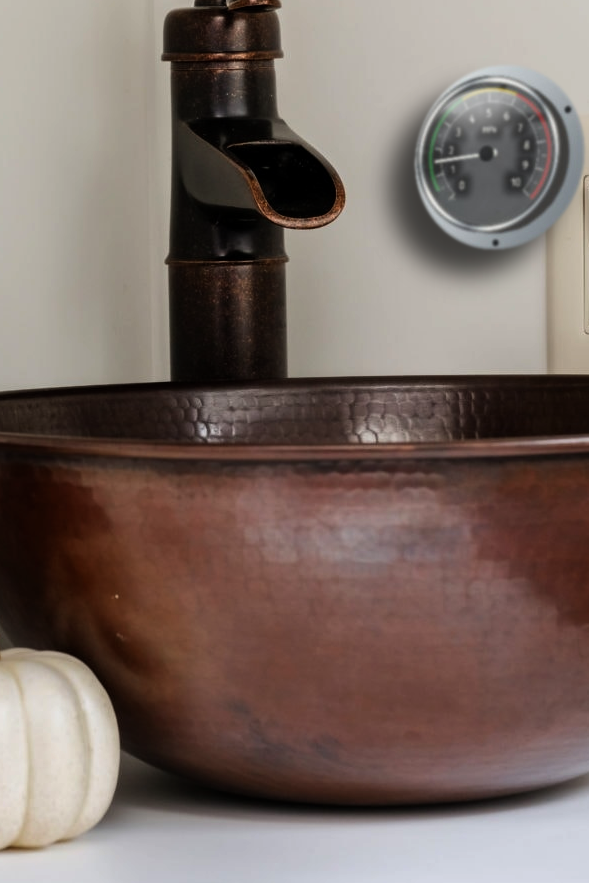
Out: 1.5; MPa
